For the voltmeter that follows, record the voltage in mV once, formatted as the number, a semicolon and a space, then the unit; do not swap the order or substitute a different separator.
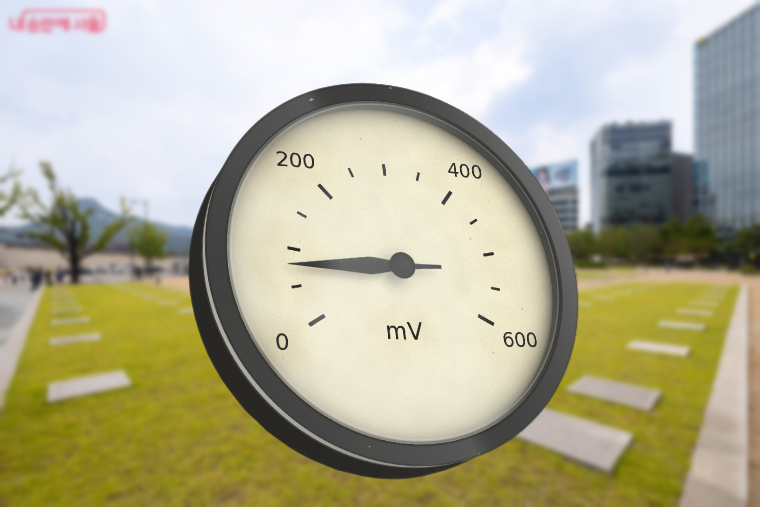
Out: 75; mV
